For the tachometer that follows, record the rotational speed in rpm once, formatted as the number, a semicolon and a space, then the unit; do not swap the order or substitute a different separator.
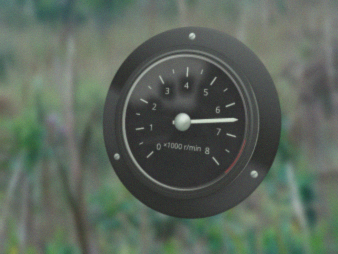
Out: 6500; rpm
